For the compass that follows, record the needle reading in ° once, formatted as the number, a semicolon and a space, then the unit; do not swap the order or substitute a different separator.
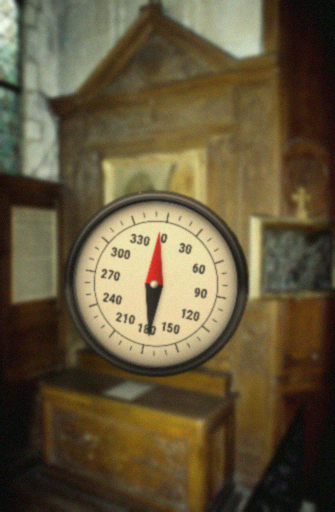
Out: 355; °
